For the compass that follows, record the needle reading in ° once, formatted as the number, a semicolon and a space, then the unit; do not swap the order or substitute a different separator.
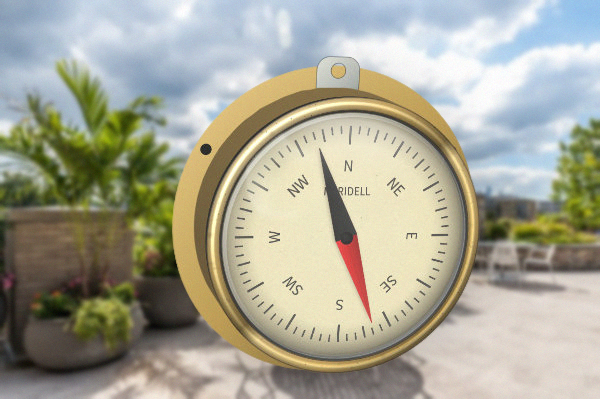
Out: 160; °
